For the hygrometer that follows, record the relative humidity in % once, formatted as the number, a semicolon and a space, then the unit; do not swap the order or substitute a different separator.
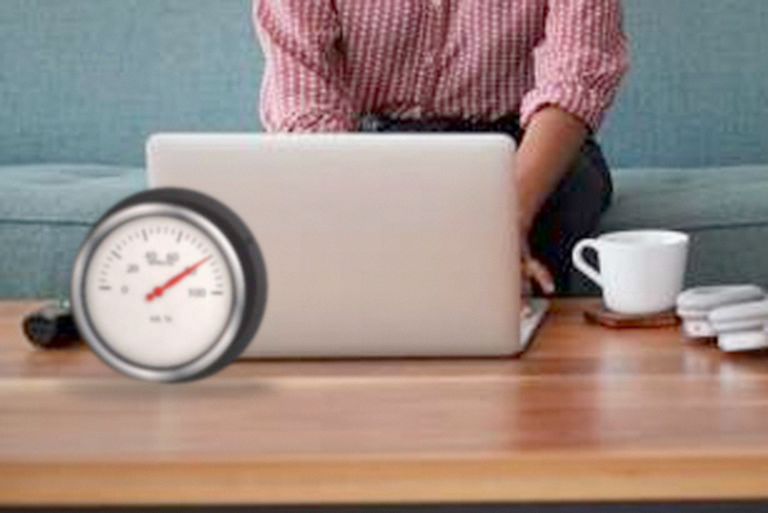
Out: 80; %
